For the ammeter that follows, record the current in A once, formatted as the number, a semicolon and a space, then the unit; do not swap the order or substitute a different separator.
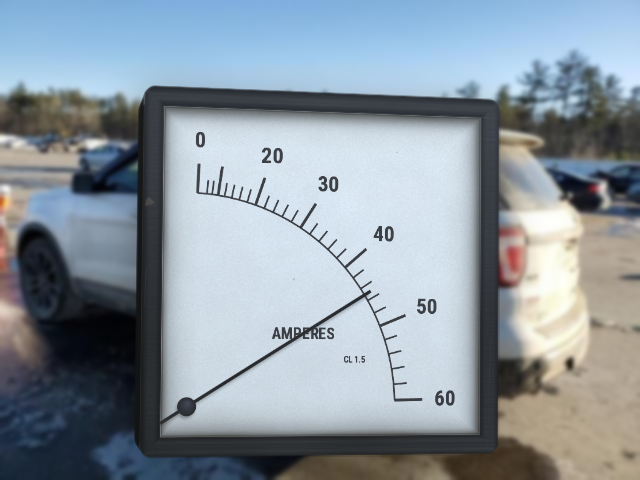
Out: 45; A
